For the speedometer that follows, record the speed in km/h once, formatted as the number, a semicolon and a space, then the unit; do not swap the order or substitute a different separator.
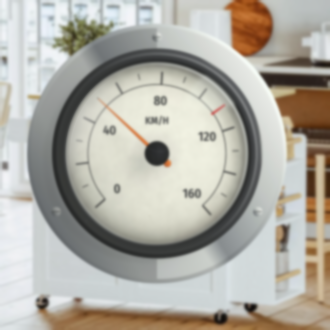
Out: 50; km/h
